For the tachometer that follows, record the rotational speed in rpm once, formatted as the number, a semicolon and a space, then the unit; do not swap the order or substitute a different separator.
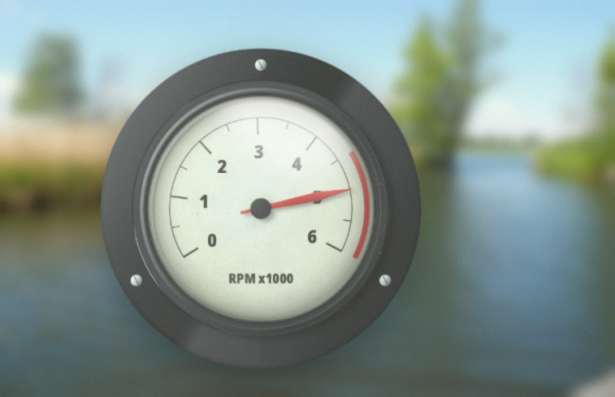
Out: 5000; rpm
